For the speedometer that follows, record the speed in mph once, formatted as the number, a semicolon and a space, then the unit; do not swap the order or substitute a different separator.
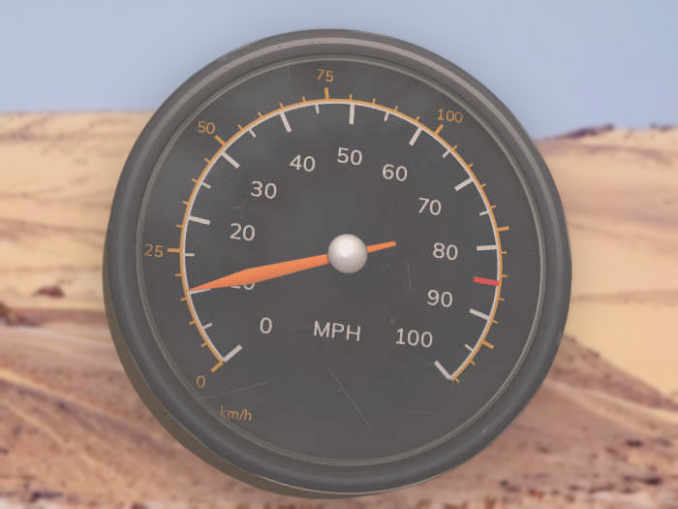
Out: 10; mph
